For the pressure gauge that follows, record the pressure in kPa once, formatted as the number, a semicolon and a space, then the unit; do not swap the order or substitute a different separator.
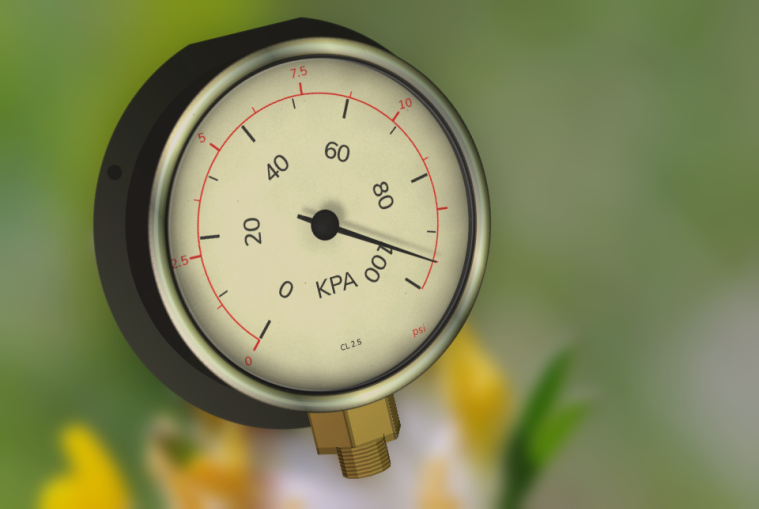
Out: 95; kPa
